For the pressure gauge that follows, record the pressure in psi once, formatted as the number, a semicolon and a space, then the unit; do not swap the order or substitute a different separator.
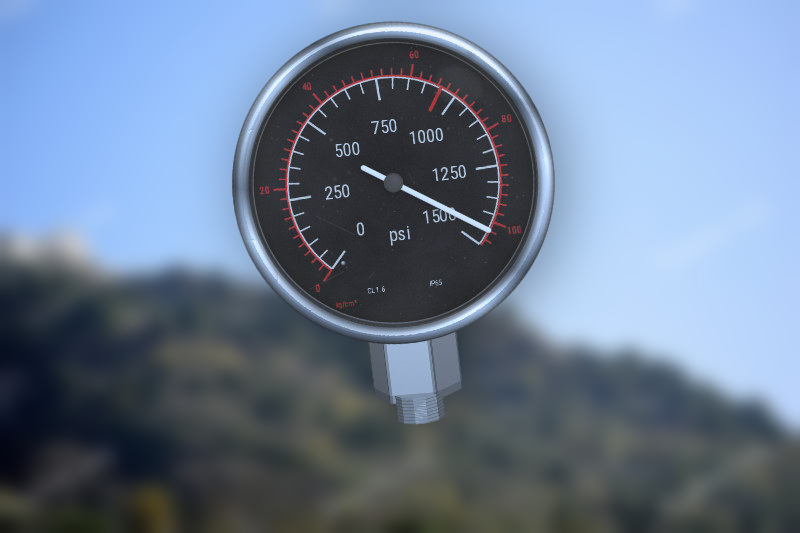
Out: 1450; psi
